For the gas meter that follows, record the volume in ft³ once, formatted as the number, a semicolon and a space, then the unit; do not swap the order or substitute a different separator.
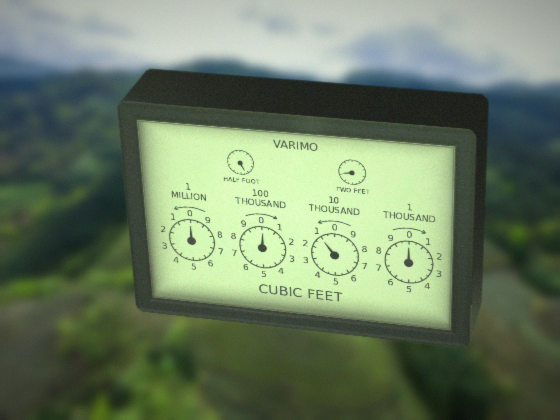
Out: 1000; ft³
